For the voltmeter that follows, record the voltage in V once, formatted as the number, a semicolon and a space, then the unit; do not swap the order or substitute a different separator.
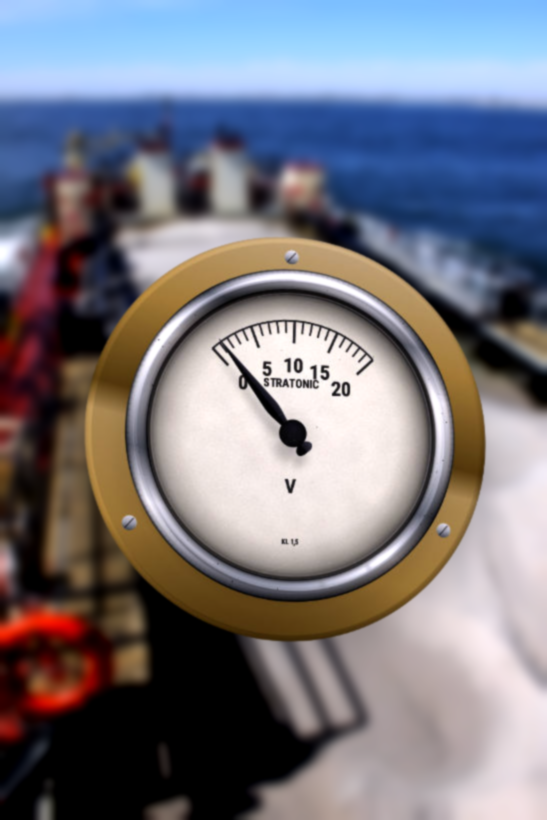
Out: 1; V
